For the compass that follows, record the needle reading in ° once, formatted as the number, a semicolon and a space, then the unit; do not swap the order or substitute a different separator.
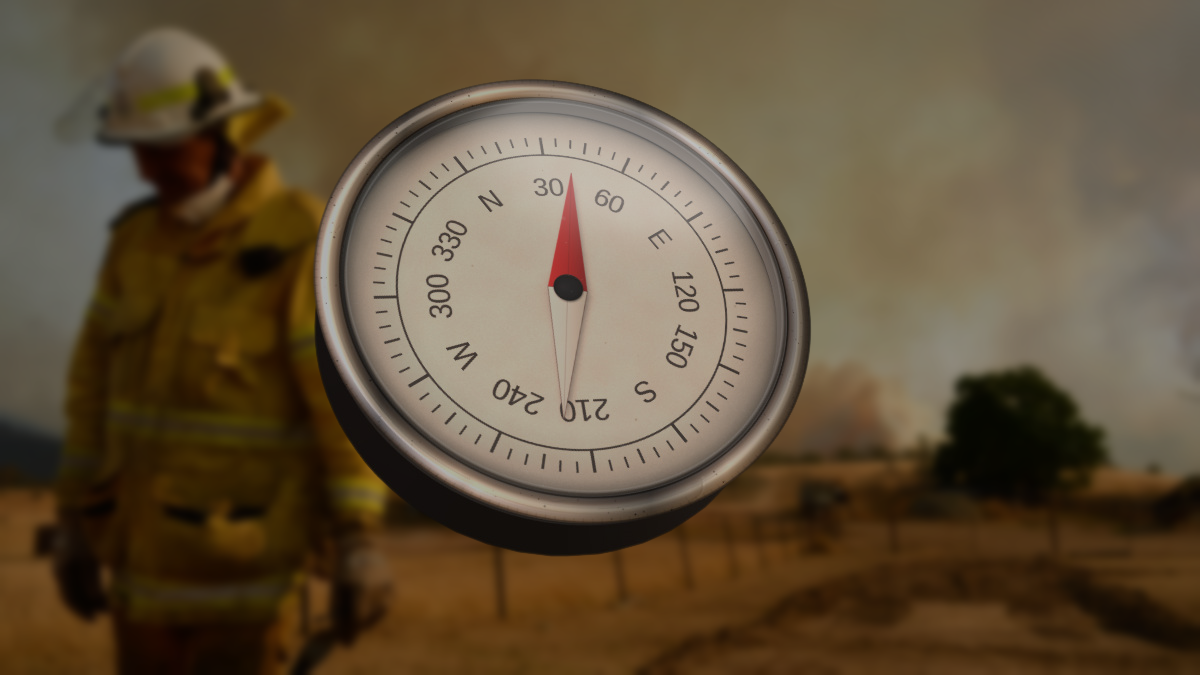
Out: 40; °
